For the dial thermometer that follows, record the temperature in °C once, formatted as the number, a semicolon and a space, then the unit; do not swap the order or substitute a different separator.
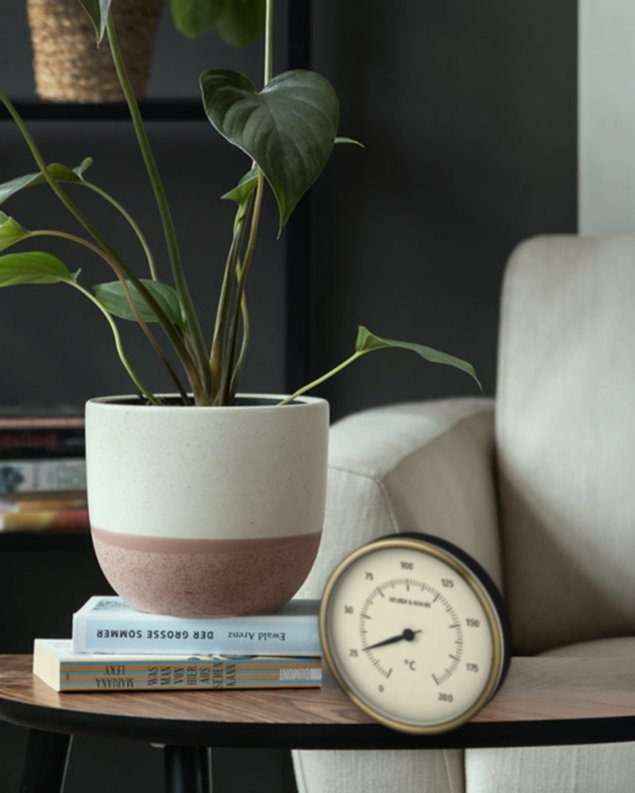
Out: 25; °C
